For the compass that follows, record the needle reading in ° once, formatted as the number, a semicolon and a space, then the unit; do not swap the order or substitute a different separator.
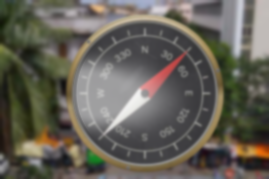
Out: 45; °
